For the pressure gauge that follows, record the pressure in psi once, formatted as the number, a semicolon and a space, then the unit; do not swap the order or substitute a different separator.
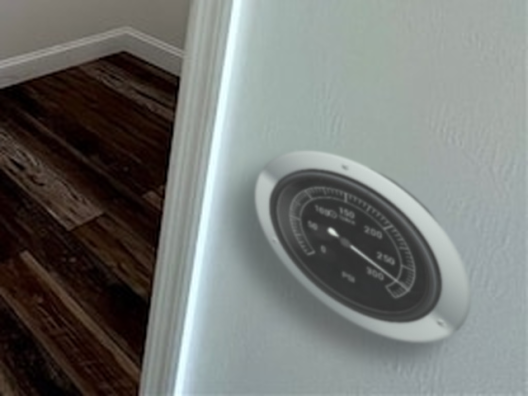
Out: 275; psi
